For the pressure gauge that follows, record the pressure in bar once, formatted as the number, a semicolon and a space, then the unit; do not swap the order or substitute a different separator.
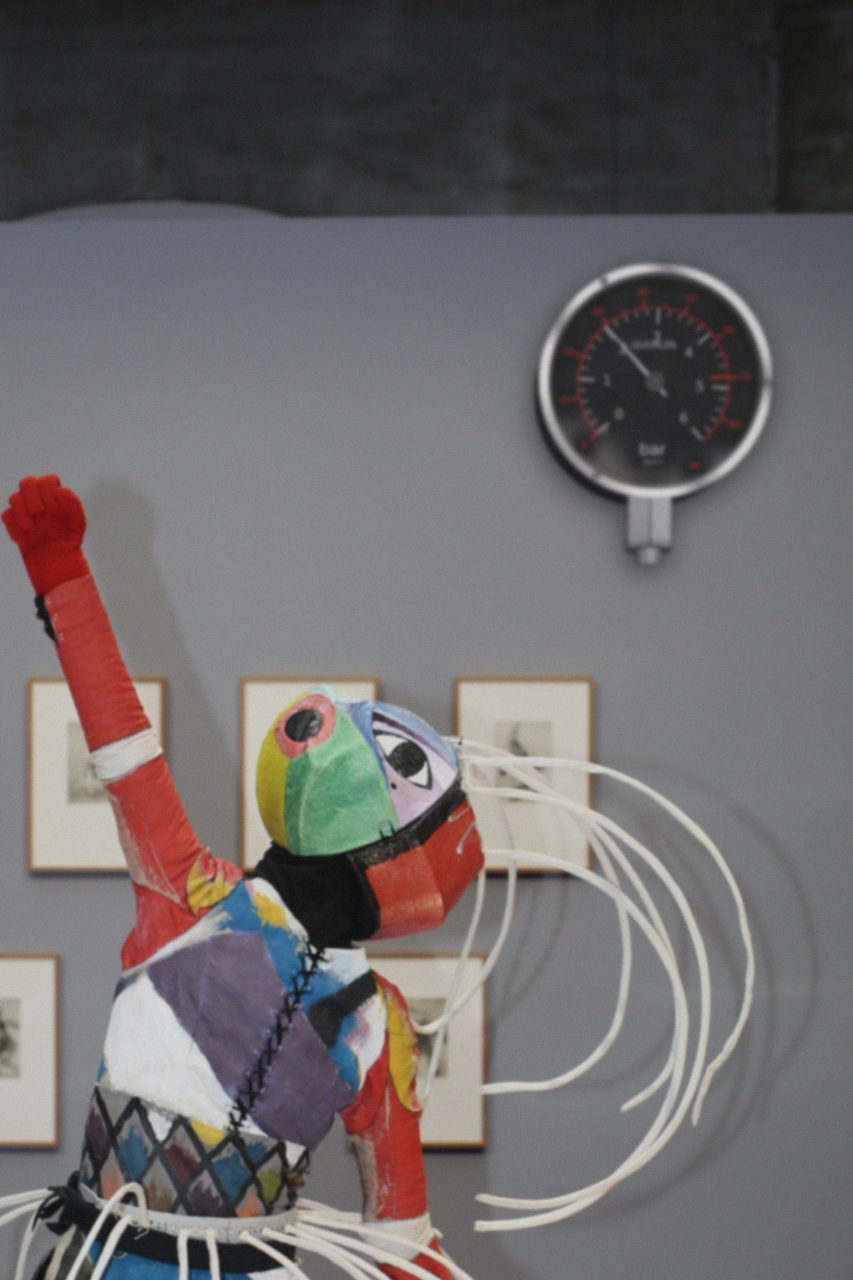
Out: 2; bar
